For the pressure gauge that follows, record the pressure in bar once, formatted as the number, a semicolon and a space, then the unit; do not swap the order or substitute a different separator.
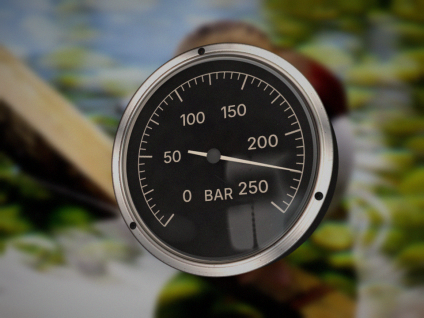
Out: 225; bar
